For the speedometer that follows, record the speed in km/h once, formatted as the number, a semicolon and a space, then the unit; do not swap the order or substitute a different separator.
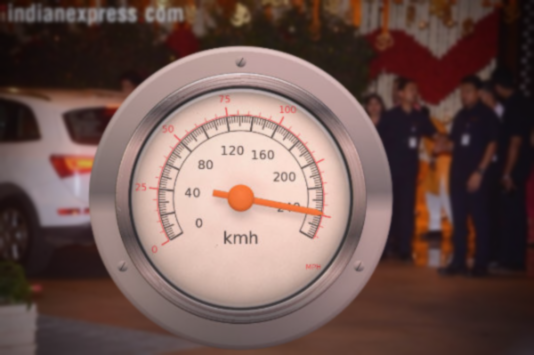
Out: 240; km/h
